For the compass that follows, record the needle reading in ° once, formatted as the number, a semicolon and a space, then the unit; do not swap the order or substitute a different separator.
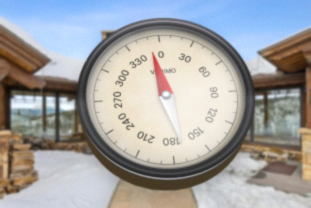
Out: 350; °
